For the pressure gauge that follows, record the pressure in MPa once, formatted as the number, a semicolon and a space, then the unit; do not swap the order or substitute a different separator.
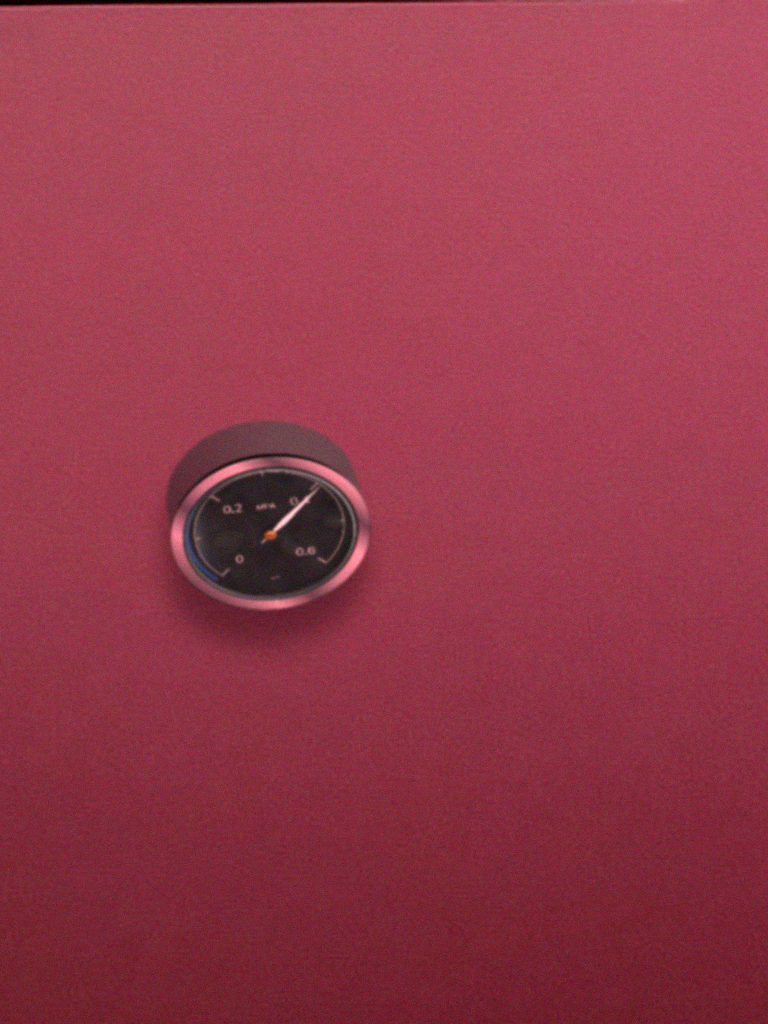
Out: 0.4; MPa
